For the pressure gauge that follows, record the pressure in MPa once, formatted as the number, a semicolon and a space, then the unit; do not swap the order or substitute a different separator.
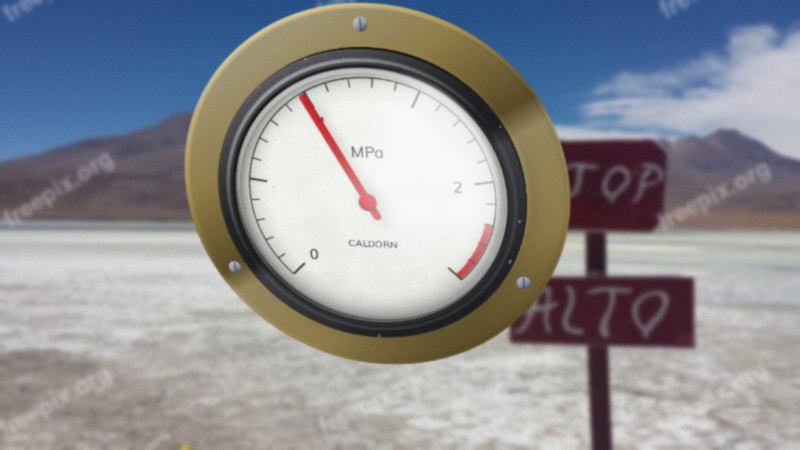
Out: 1; MPa
